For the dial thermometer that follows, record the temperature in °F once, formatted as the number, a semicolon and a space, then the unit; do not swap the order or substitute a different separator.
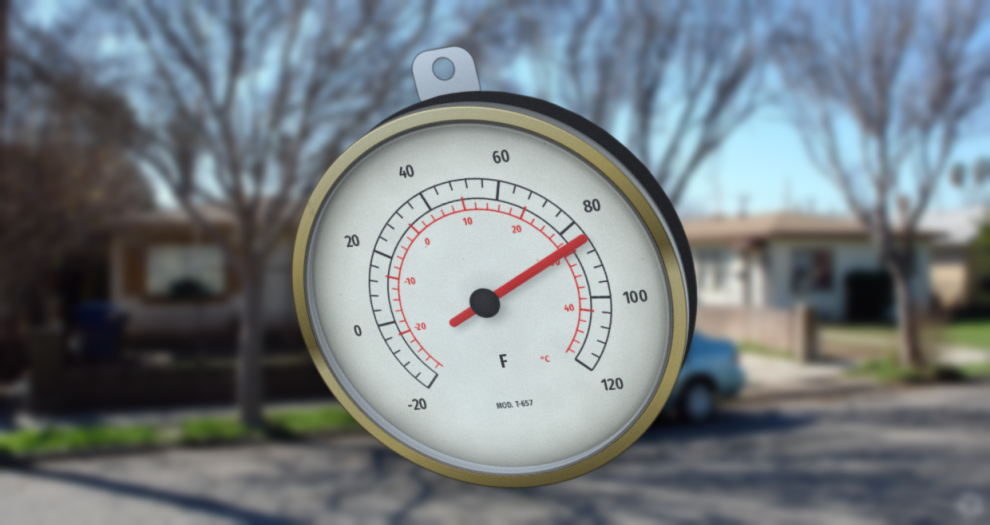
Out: 84; °F
